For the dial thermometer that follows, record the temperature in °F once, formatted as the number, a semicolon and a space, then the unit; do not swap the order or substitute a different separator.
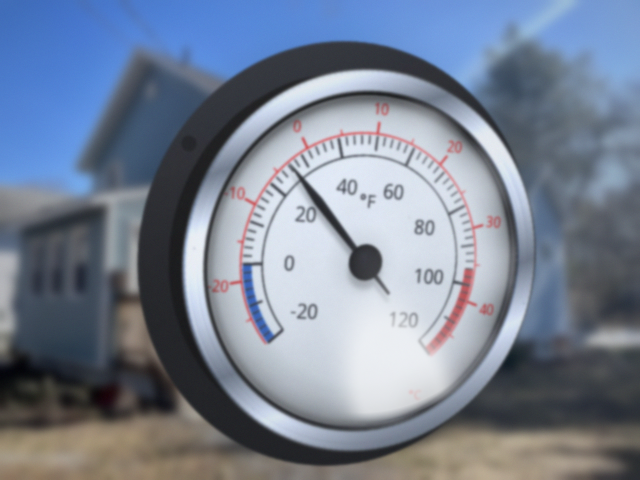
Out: 26; °F
